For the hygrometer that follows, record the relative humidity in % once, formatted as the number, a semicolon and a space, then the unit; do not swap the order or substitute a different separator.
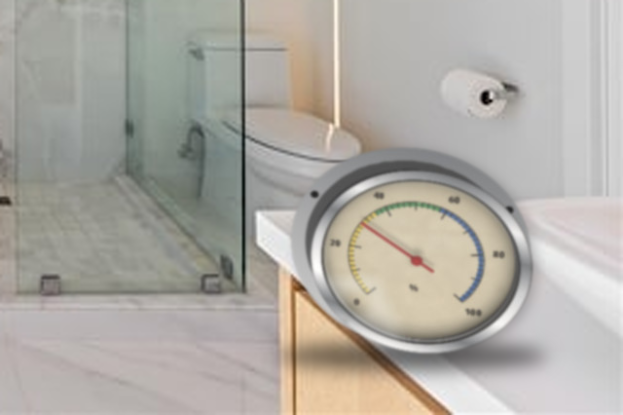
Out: 30; %
